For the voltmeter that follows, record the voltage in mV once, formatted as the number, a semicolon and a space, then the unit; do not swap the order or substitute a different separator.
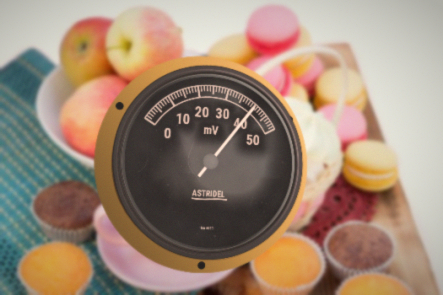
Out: 40; mV
